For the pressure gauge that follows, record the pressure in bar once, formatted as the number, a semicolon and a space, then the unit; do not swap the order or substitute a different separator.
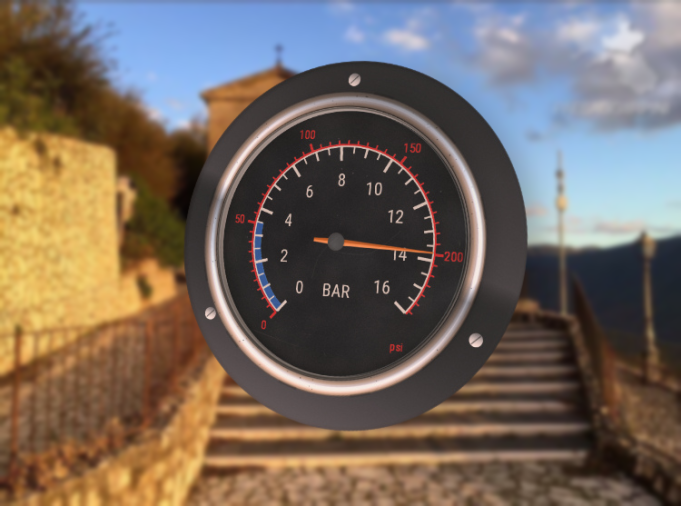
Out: 13.75; bar
